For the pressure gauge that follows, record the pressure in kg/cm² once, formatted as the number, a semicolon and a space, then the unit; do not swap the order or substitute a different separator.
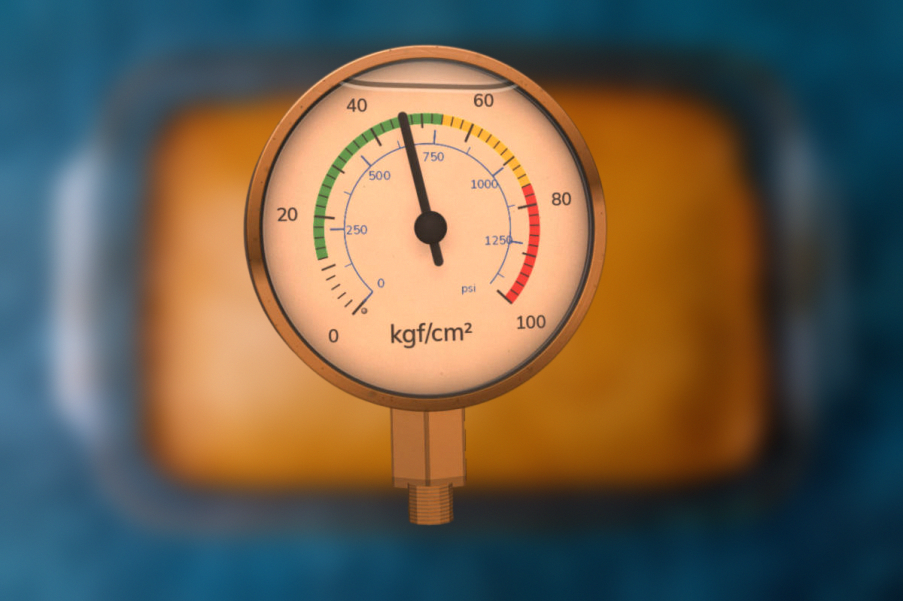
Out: 46; kg/cm²
